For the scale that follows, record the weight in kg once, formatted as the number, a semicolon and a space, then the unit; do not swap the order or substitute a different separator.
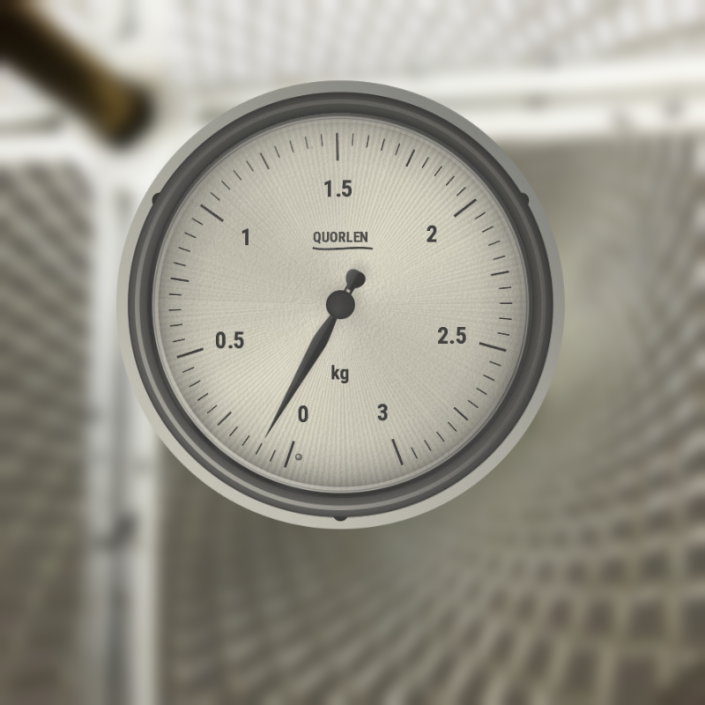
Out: 0.1; kg
